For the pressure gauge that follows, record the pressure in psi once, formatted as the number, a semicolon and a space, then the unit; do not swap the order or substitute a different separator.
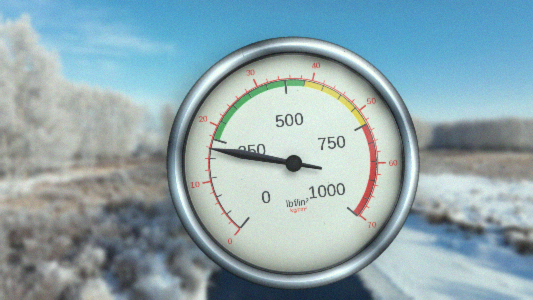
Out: 225; psi
